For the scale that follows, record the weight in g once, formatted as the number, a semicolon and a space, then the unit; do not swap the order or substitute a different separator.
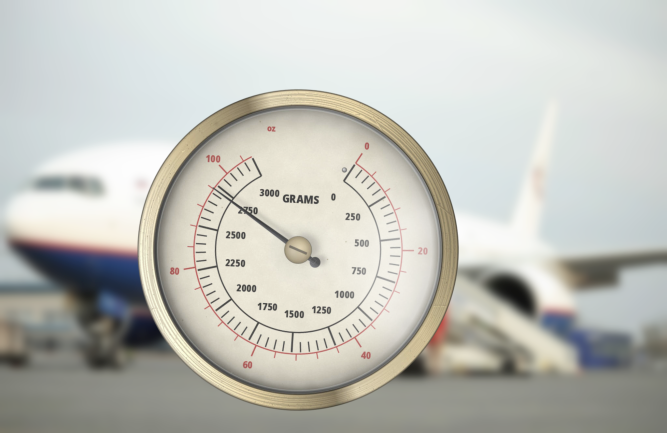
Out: 2725; g
